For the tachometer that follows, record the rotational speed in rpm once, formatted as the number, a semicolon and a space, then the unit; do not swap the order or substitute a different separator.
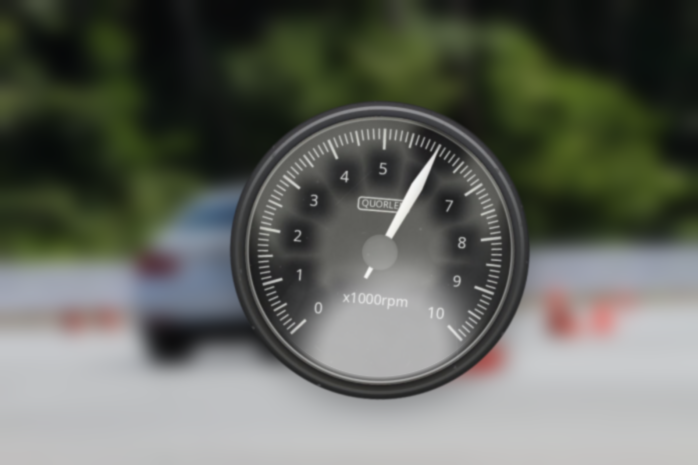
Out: 6000; rpm
